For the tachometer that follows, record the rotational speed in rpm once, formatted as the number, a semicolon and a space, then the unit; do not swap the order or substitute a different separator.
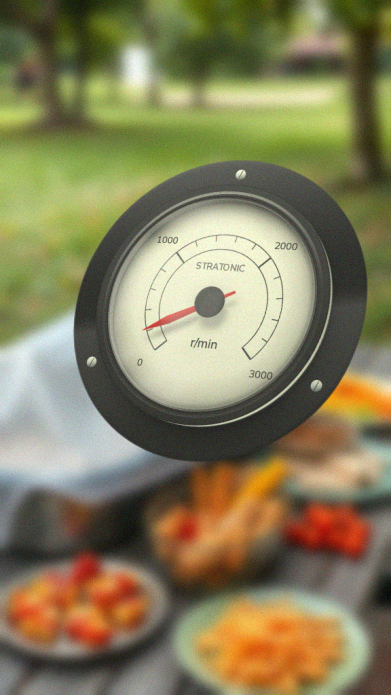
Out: 200; rpm
